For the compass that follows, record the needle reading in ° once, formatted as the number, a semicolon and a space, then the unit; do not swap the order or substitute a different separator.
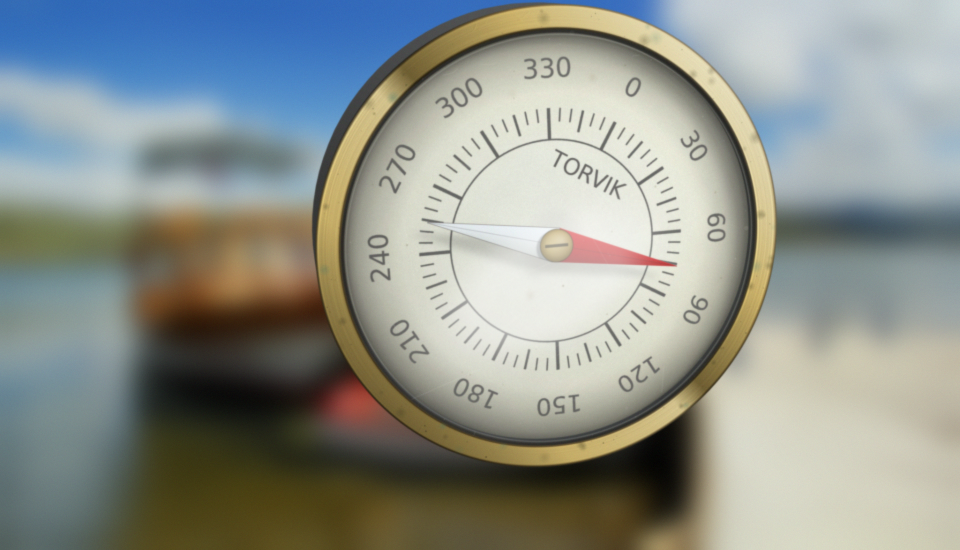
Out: 75; °
